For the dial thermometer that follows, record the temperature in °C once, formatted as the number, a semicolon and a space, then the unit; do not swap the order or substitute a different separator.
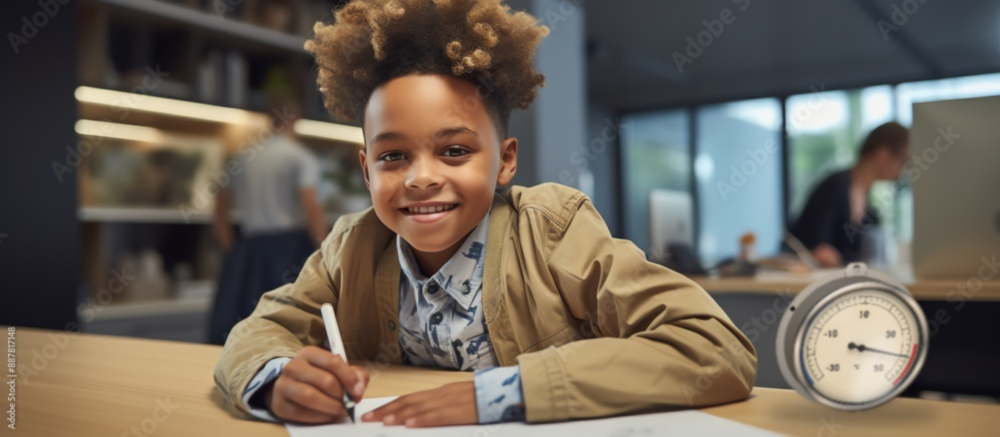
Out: 40; °C
